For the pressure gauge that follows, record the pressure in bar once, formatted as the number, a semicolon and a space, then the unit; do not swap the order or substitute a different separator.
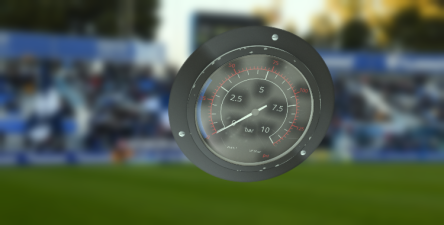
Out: 0; bar
